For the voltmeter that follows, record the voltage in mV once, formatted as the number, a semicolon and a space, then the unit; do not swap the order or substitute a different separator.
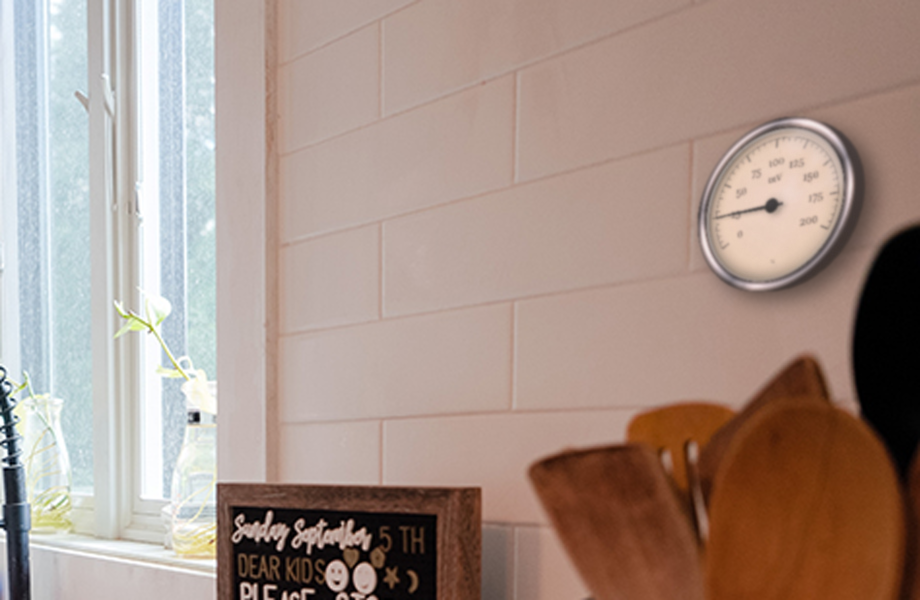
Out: 25; mV
